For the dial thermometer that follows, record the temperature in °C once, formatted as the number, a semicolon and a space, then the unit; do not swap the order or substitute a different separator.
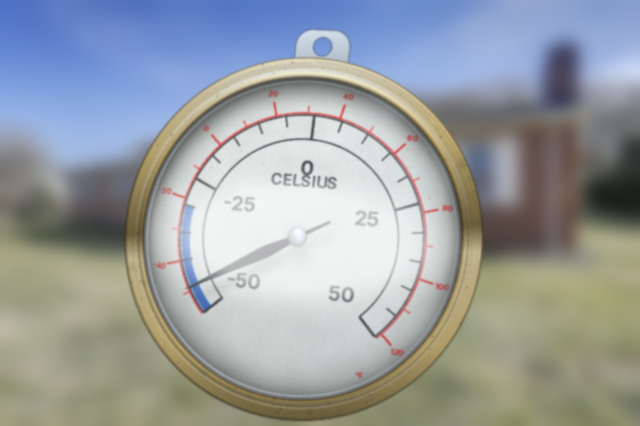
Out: -45; °C
